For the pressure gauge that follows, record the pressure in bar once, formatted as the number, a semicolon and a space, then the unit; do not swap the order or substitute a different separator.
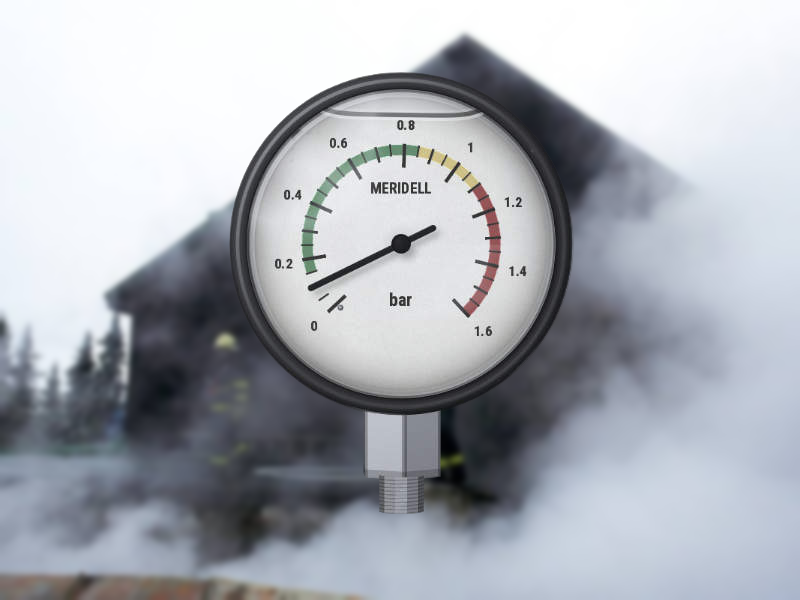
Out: 0.1; bar
